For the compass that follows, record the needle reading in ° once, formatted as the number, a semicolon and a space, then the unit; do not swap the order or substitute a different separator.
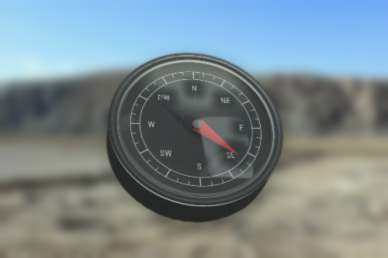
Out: 130; °
